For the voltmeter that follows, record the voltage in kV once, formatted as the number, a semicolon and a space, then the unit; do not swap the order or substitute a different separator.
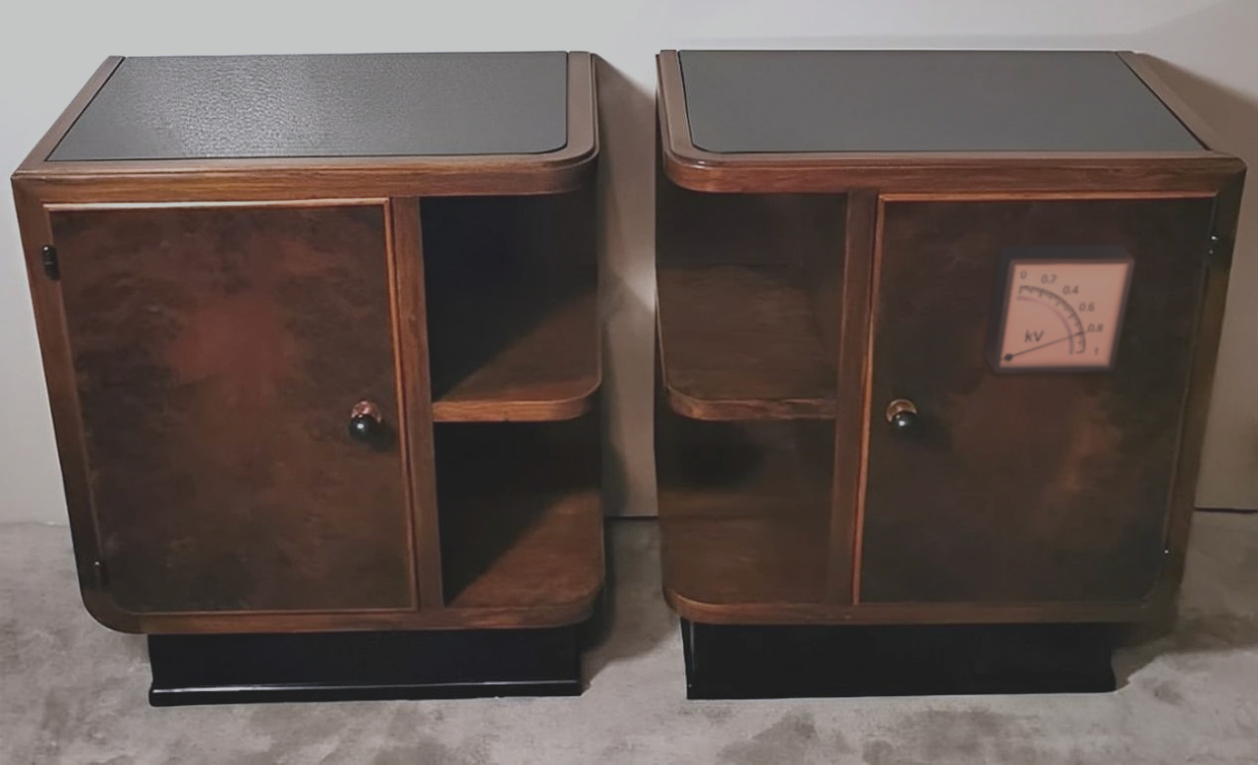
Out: 0.8; kV
